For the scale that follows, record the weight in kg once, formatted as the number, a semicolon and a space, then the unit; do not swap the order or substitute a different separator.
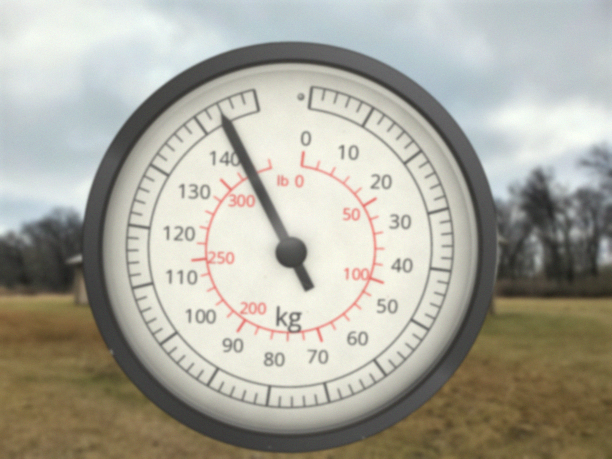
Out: 144; kg
